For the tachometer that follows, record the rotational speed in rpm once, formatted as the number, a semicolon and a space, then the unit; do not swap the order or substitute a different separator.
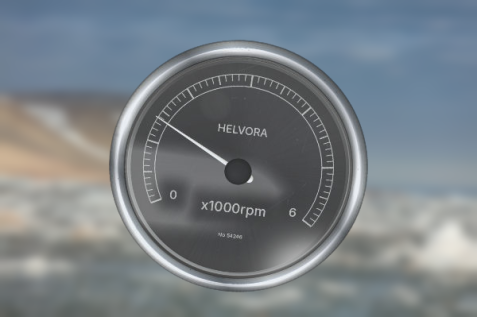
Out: 1400; rpm
